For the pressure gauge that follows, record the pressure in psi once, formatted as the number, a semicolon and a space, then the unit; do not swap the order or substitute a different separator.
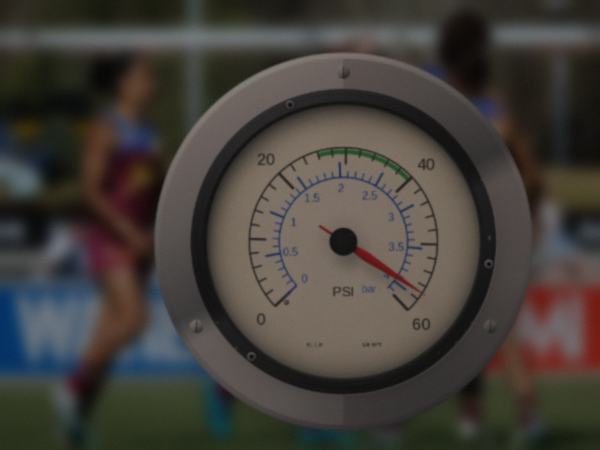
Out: 57; psi
